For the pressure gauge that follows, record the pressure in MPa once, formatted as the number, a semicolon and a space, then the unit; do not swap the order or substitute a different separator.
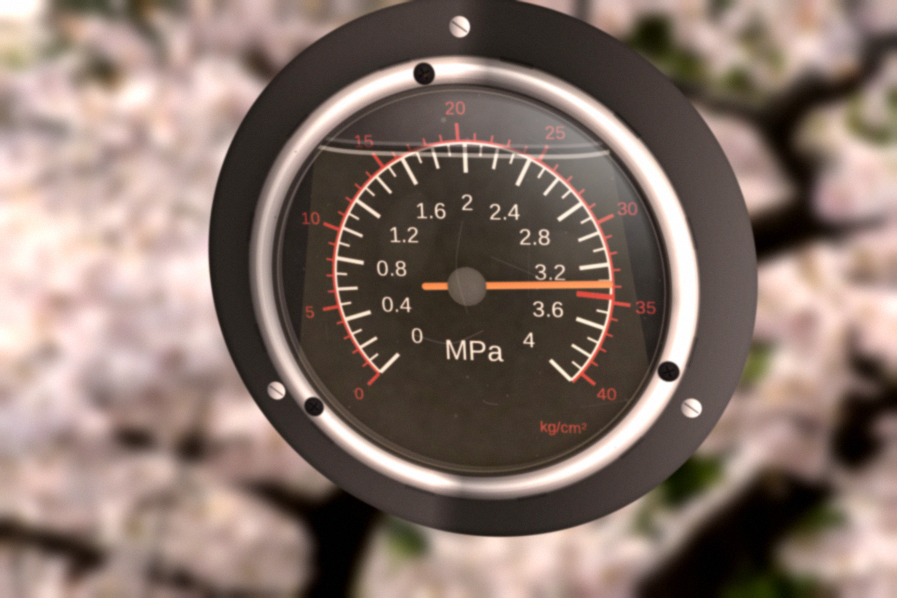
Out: 3.3; MPa
